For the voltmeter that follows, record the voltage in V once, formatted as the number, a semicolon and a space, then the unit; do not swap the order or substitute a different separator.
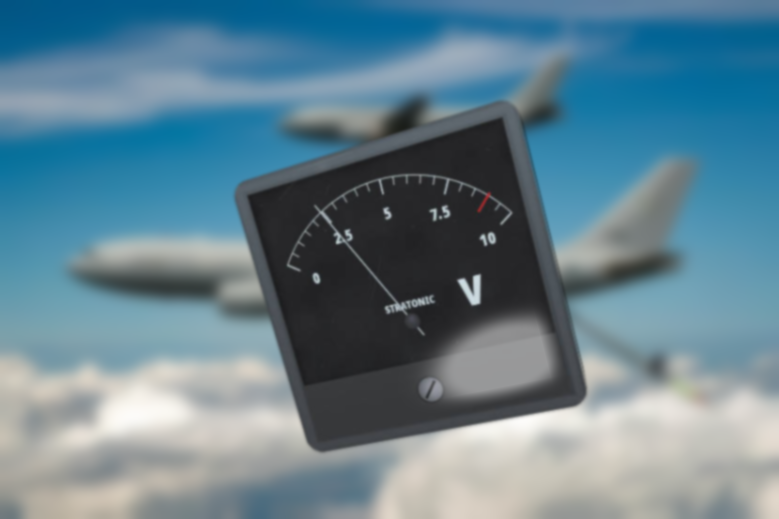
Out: 2.5; V
